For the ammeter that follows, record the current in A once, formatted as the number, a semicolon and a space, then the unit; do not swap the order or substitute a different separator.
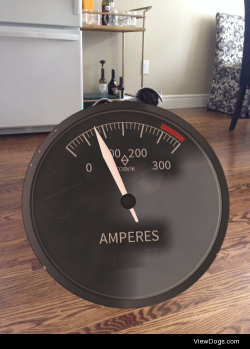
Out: 80; A
